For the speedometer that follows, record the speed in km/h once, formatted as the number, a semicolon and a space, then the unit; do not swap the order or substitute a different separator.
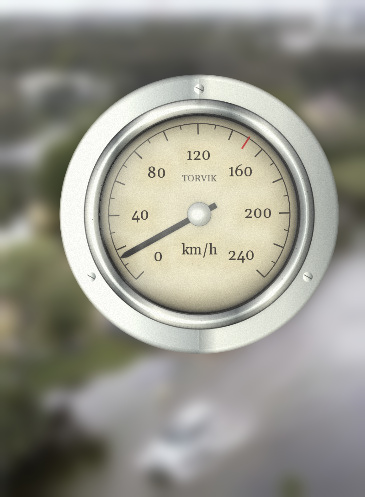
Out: 15; km/h
